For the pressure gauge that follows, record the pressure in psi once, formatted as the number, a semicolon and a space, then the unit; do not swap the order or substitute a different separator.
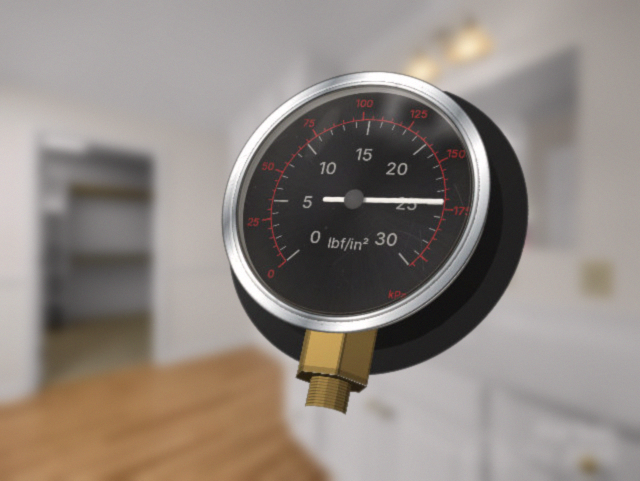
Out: 25; psi
